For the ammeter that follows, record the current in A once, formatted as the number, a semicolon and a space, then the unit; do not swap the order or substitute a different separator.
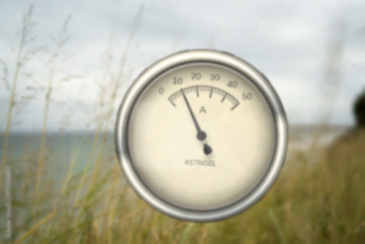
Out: 10; A
